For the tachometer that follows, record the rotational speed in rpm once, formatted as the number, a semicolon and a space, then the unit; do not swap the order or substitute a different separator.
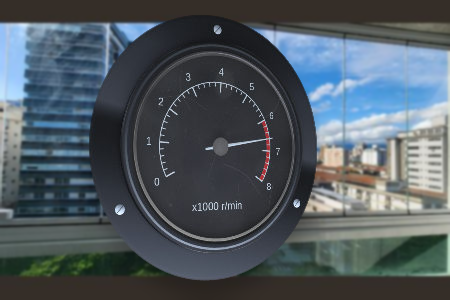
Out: 6600; rpm
